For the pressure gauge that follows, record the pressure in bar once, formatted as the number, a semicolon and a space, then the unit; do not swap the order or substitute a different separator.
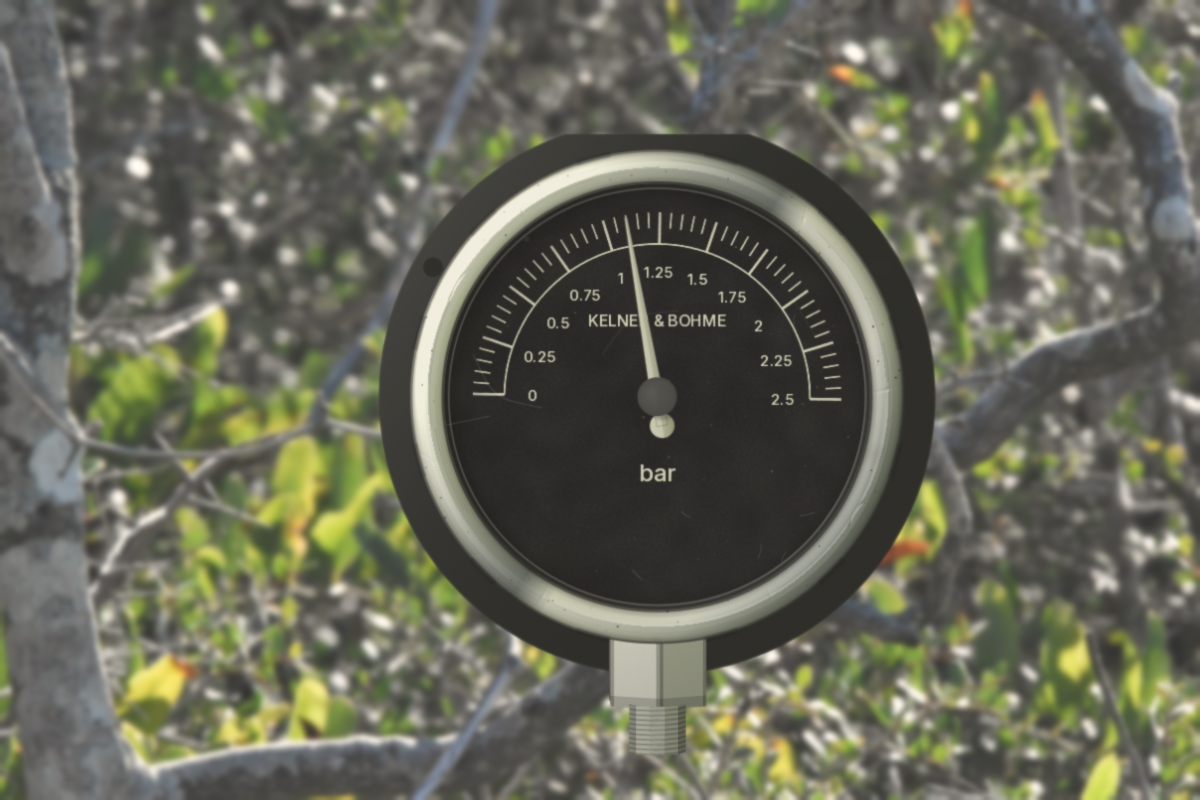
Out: 1.1; bar
